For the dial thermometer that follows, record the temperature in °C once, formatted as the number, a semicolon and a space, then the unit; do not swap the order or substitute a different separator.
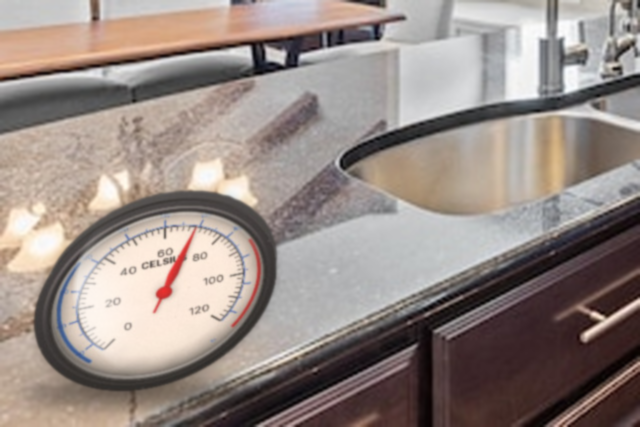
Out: 70; °C
